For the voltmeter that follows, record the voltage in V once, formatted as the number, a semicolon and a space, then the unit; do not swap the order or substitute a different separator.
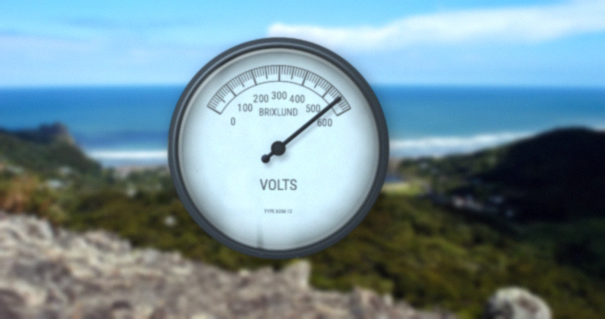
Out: 550; V
